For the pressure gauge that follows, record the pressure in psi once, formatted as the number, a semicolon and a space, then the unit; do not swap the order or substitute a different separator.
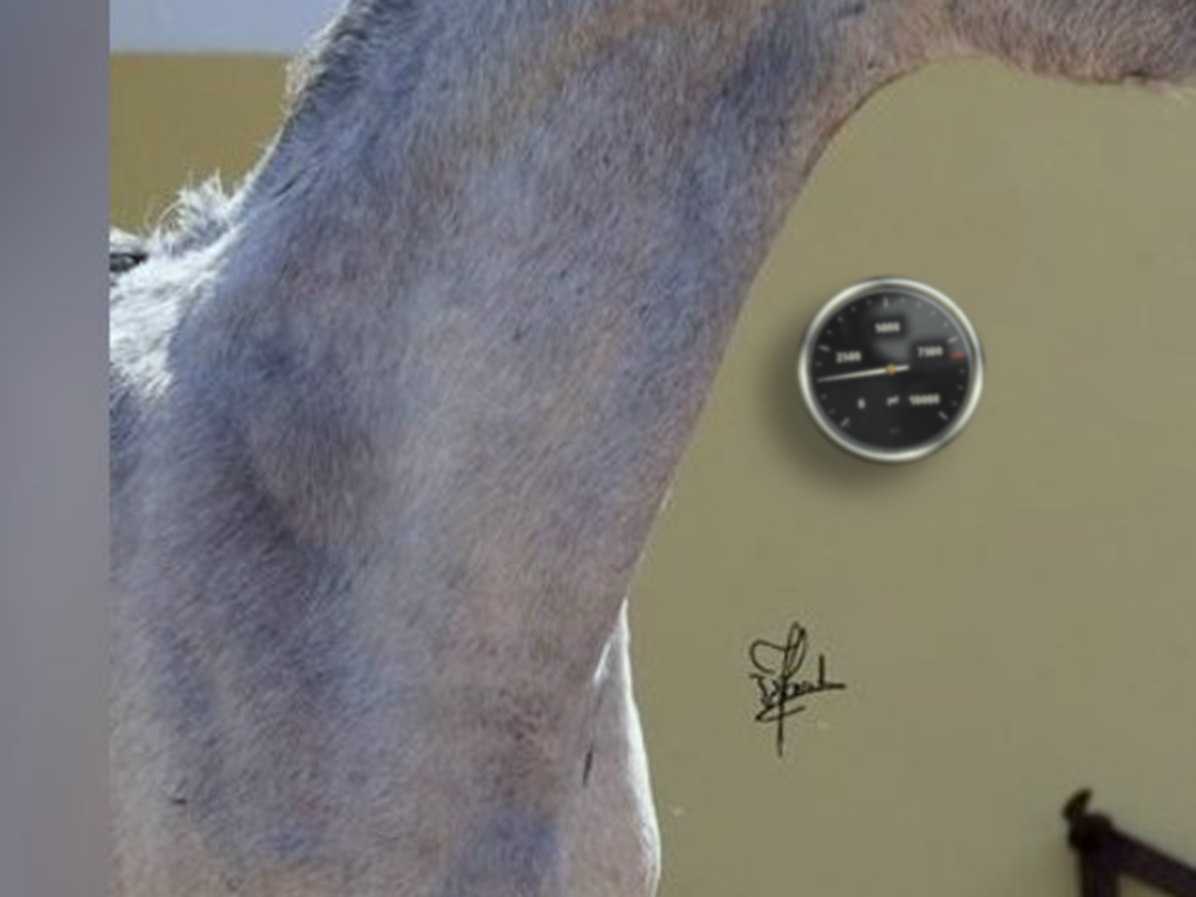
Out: 1500; psi
